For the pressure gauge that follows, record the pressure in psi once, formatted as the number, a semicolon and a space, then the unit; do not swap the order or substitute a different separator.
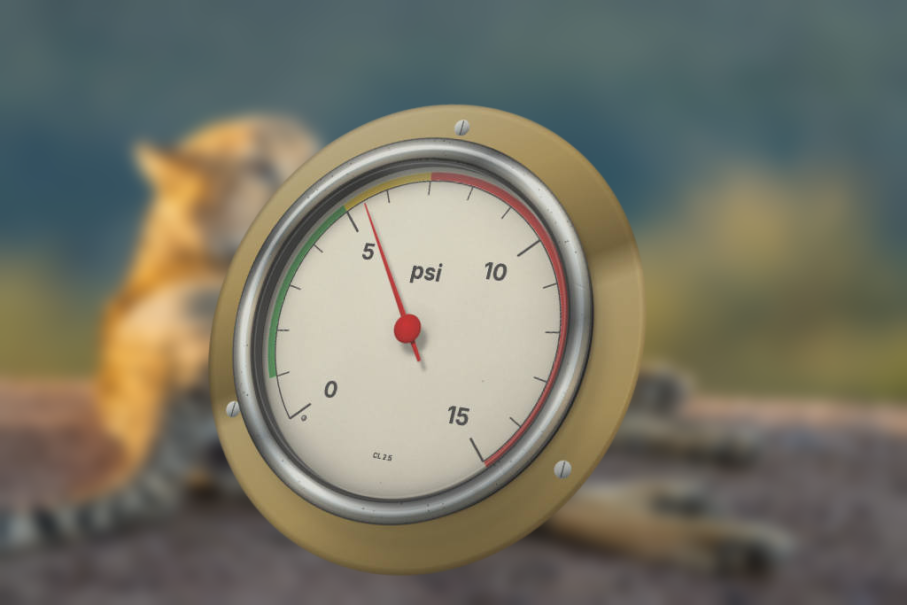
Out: 5.5; psi
